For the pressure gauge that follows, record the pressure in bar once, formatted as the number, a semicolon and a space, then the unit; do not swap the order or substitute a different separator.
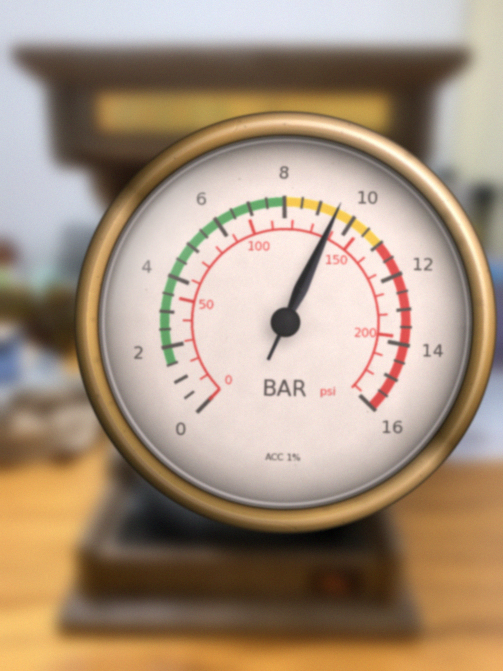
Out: 9.5; bar
